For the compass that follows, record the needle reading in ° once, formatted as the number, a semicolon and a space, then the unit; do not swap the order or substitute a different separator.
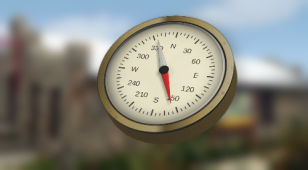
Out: 155; °
